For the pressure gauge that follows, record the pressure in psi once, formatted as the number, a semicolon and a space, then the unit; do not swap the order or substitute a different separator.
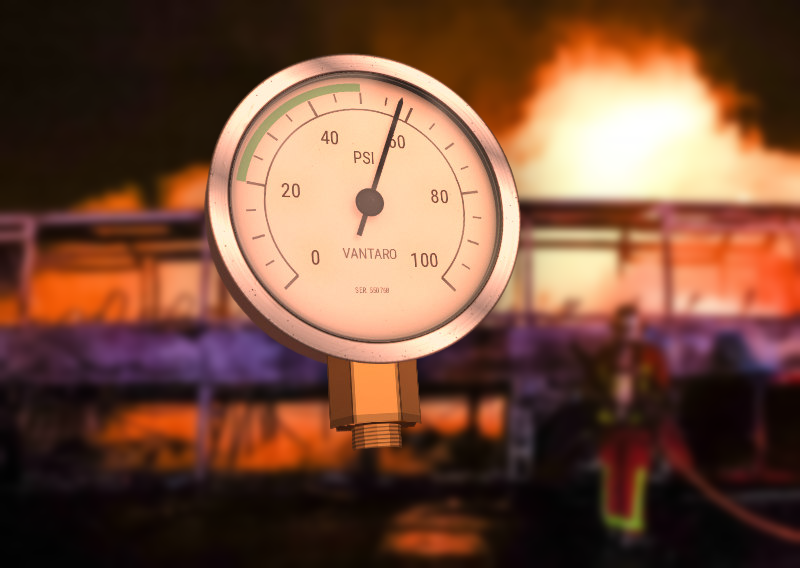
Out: 57.5; psi
